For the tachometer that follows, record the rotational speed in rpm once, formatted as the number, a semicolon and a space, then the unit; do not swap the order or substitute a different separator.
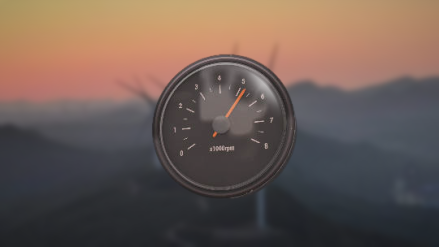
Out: 5250; rpm
